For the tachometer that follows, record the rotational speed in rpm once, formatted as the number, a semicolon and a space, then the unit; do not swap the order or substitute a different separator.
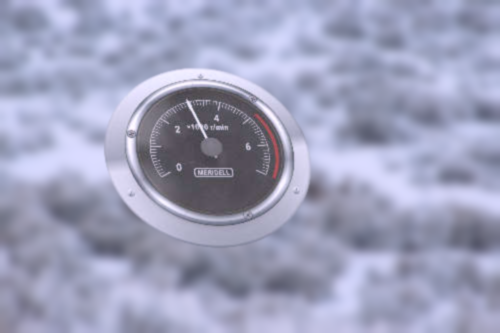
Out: 3000; rpm
